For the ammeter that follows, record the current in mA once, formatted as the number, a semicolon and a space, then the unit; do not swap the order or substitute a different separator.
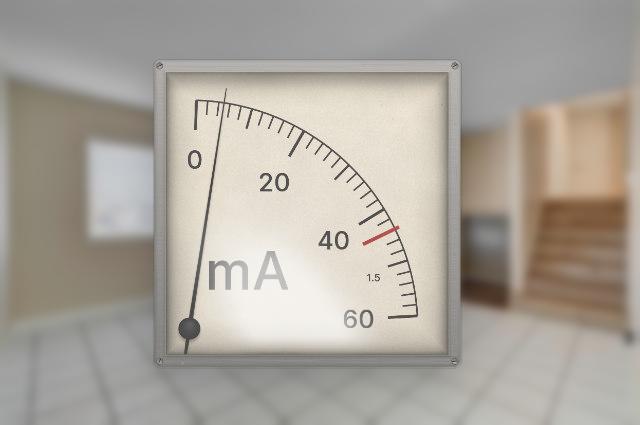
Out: 5; mA
